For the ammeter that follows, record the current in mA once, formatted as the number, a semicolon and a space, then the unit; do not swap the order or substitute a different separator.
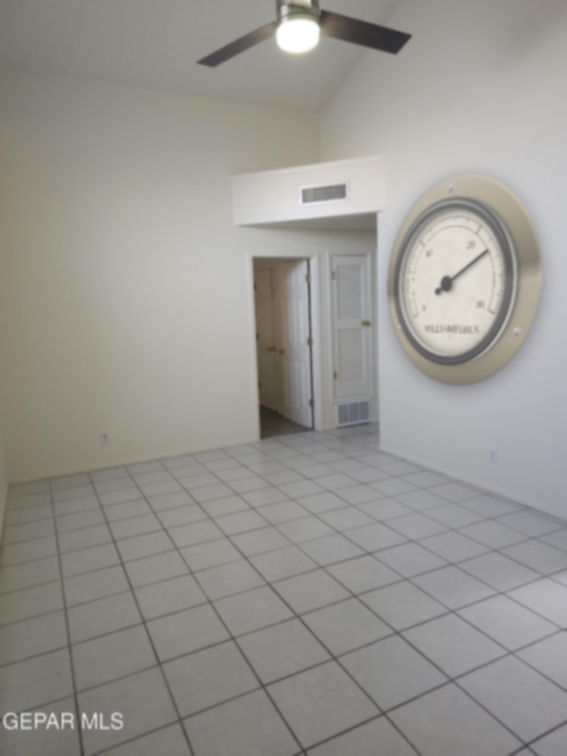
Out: 23; mA
